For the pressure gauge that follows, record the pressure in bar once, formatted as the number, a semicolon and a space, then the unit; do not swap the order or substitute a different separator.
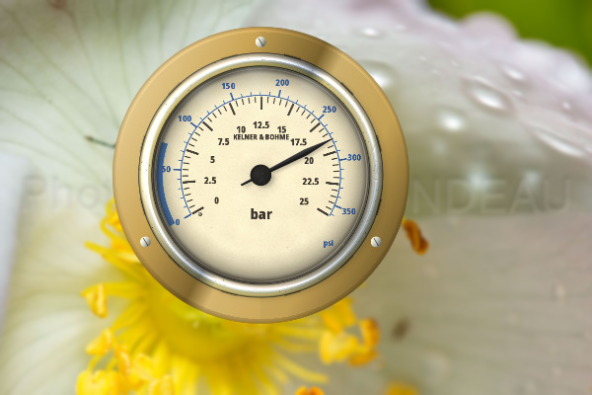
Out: 19; bar
